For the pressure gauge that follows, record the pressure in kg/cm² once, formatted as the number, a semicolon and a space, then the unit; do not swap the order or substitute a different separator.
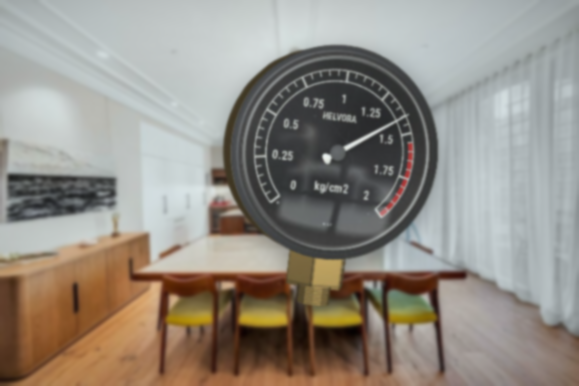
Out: 1.4; kg/cm²
